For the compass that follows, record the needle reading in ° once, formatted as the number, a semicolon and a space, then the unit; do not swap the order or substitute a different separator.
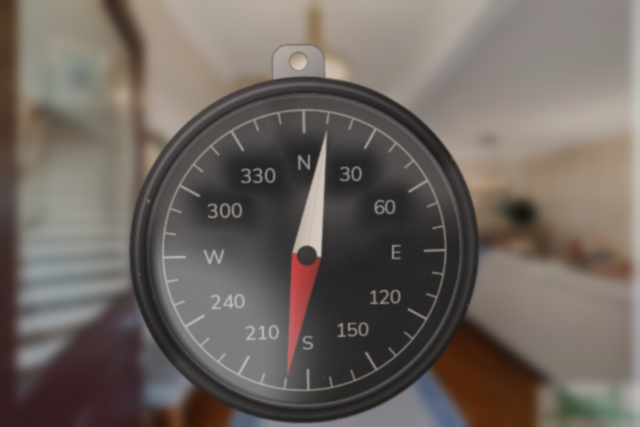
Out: 190; °
